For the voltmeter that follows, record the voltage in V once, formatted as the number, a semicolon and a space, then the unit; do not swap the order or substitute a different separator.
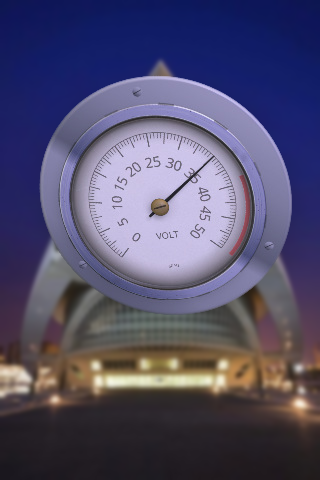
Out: 35; V
